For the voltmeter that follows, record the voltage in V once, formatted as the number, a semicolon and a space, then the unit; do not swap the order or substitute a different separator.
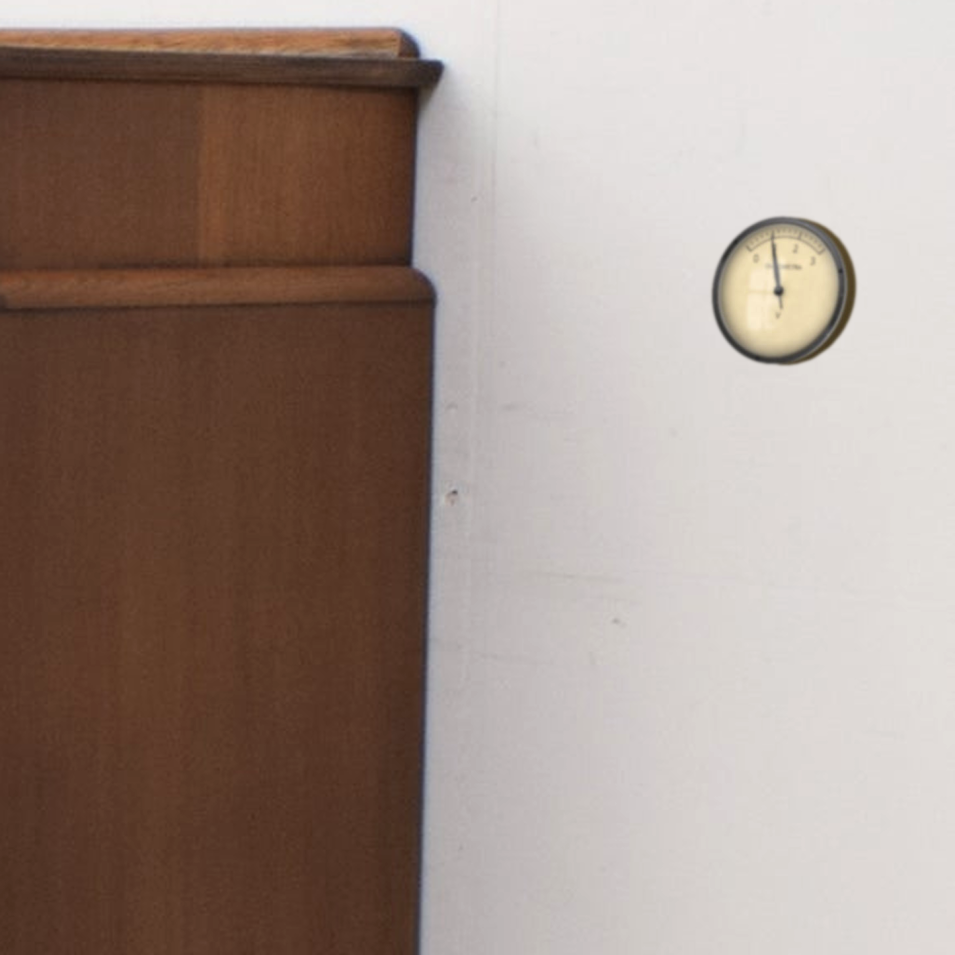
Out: 1; V
